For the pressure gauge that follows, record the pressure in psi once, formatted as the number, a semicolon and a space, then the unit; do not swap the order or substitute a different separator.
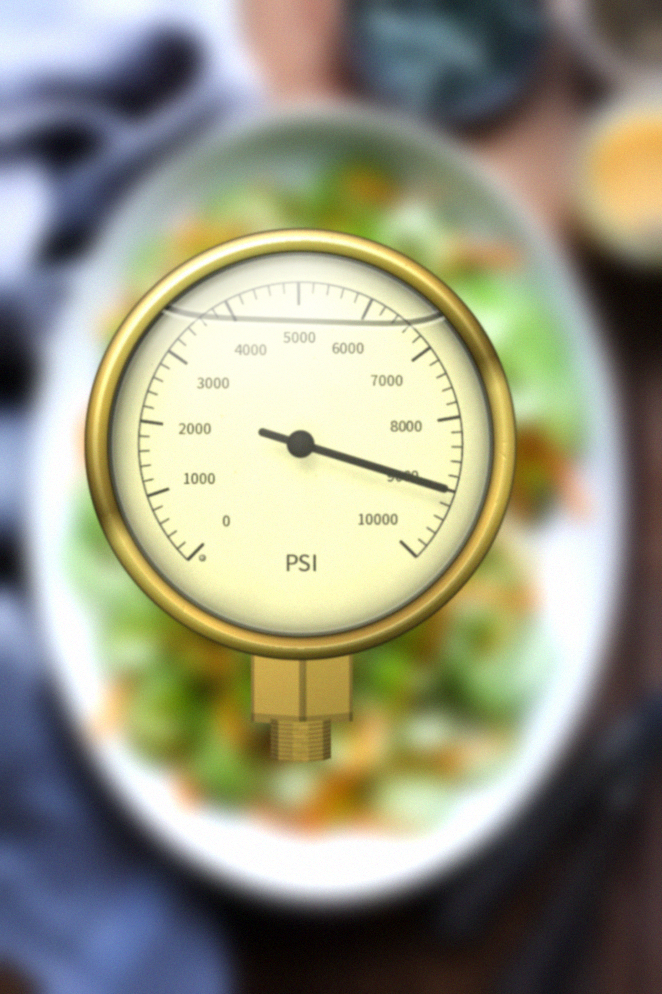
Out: 9000; psi
